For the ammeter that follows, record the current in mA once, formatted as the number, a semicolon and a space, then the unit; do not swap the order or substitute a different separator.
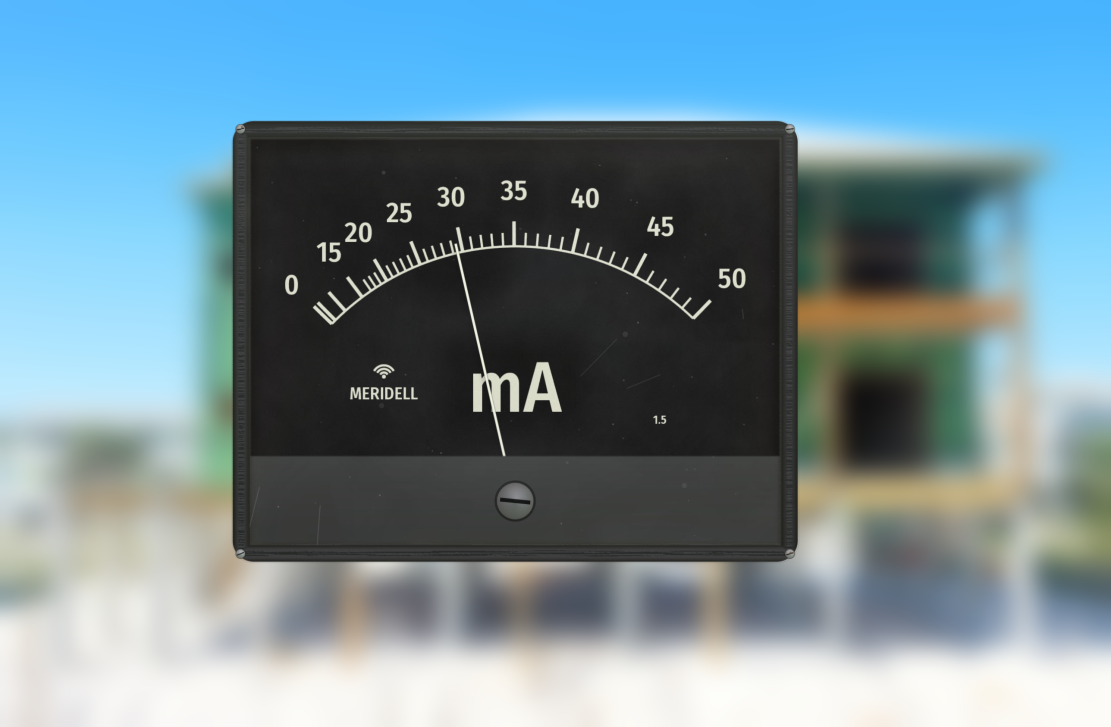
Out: 29.5; mA
